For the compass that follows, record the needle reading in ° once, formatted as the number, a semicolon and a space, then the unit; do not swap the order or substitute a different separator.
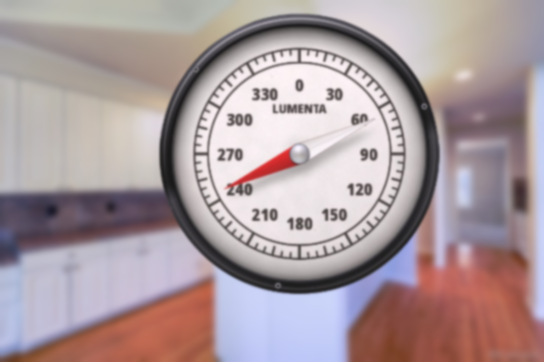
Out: 245; °
